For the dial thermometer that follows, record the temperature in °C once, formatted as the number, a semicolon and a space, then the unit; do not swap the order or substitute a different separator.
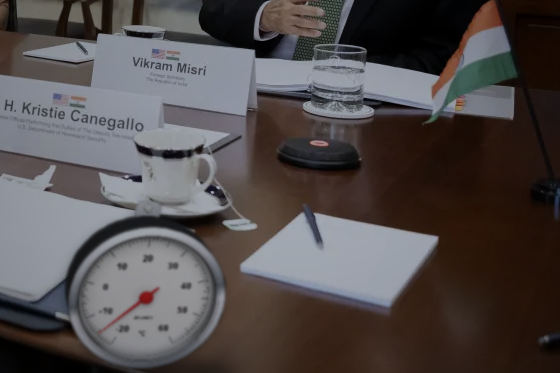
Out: -15; °C
